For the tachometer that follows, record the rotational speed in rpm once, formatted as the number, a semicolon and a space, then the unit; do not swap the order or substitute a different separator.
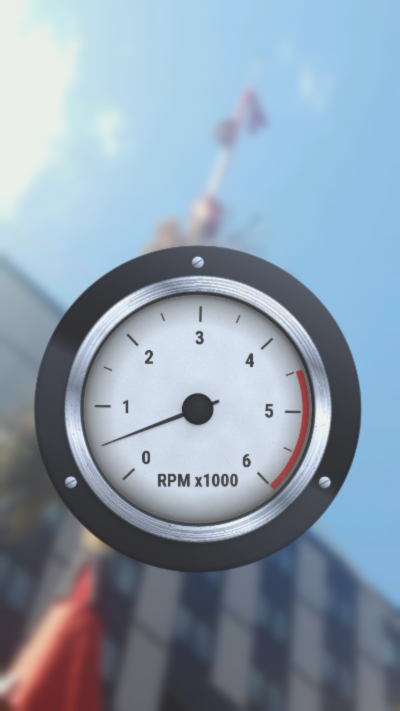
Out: 500; rpm
